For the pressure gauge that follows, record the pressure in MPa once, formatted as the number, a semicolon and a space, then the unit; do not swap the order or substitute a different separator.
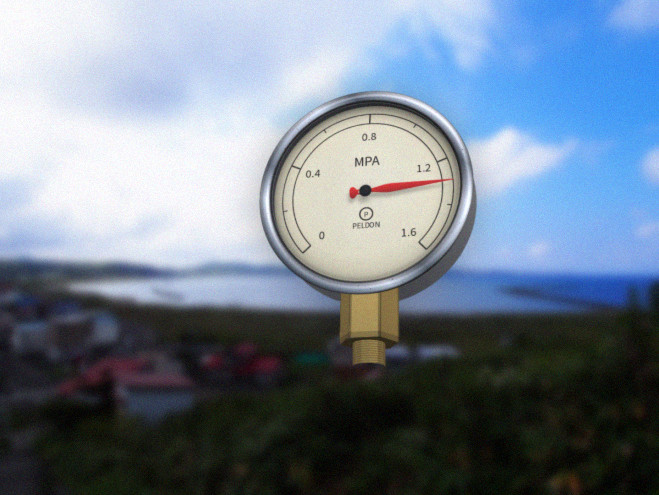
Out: 1.3; MPa
